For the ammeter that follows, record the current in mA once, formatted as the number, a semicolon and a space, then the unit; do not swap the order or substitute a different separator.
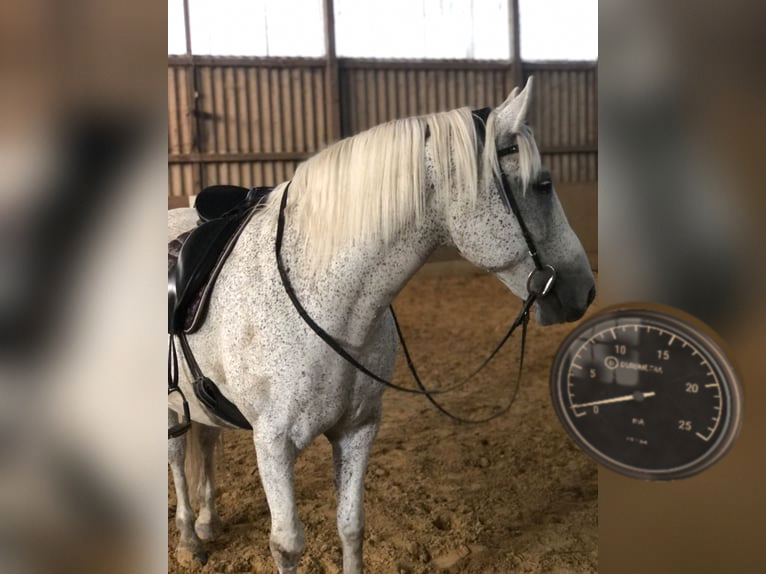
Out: 1; mA
